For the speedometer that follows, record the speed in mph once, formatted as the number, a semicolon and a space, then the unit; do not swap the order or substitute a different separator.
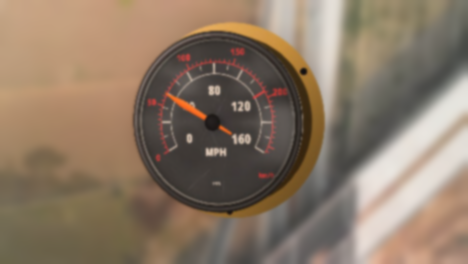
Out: 40; mph
